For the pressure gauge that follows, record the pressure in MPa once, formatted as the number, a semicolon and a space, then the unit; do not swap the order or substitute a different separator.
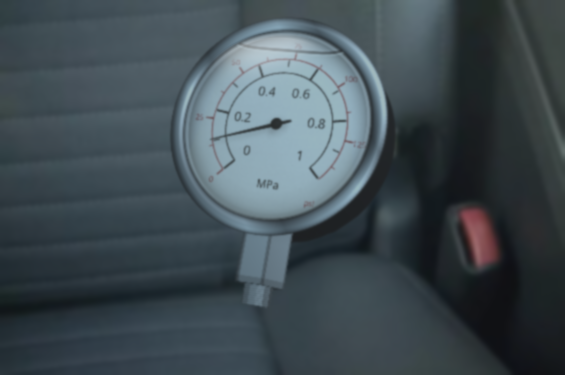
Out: 0.1; MPa
